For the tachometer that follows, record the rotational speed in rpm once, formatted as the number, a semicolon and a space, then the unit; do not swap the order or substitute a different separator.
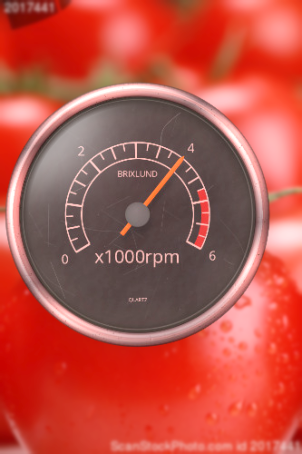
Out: 4000; rpm
